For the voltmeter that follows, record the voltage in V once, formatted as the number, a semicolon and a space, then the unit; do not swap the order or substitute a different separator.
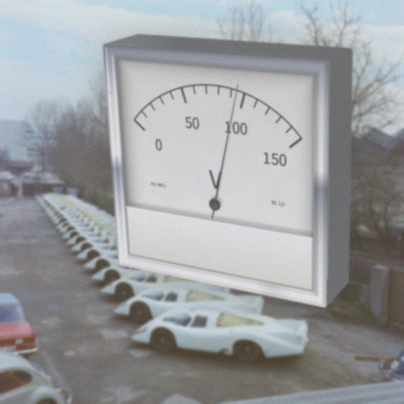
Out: 95; V
